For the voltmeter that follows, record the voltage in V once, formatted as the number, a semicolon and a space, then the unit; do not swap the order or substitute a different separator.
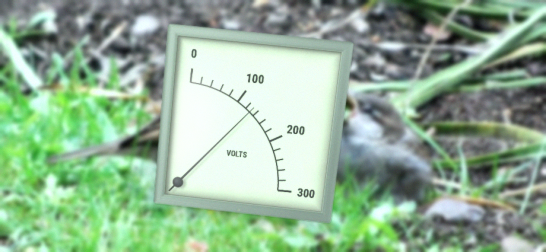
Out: 130; V
